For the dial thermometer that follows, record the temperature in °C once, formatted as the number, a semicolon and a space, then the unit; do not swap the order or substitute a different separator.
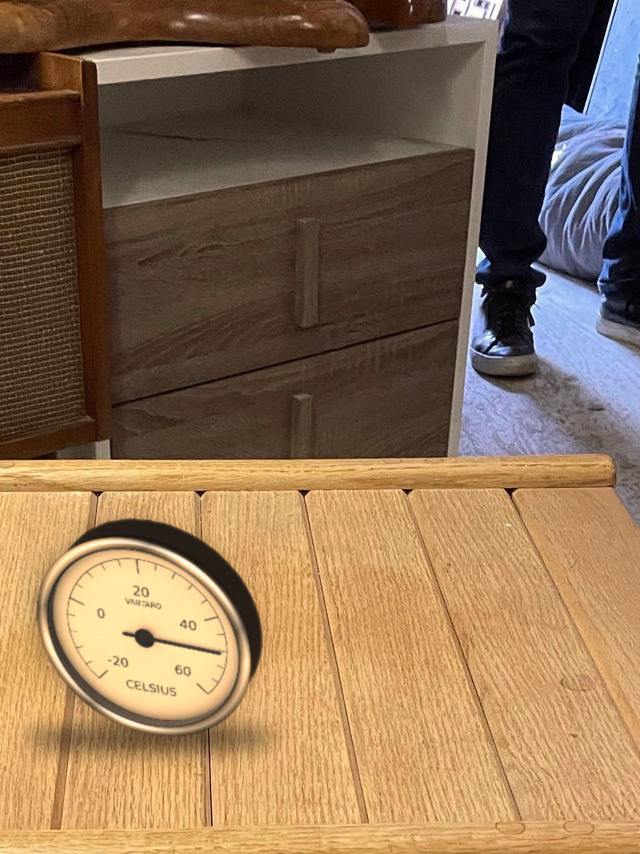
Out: 48; °C
